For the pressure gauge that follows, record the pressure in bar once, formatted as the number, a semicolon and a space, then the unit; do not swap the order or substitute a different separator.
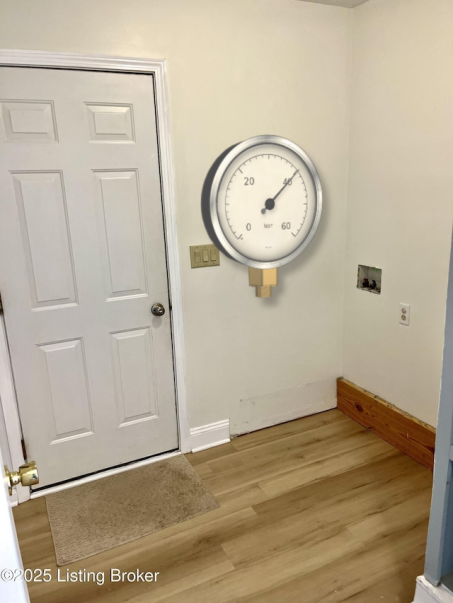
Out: 40; bar
